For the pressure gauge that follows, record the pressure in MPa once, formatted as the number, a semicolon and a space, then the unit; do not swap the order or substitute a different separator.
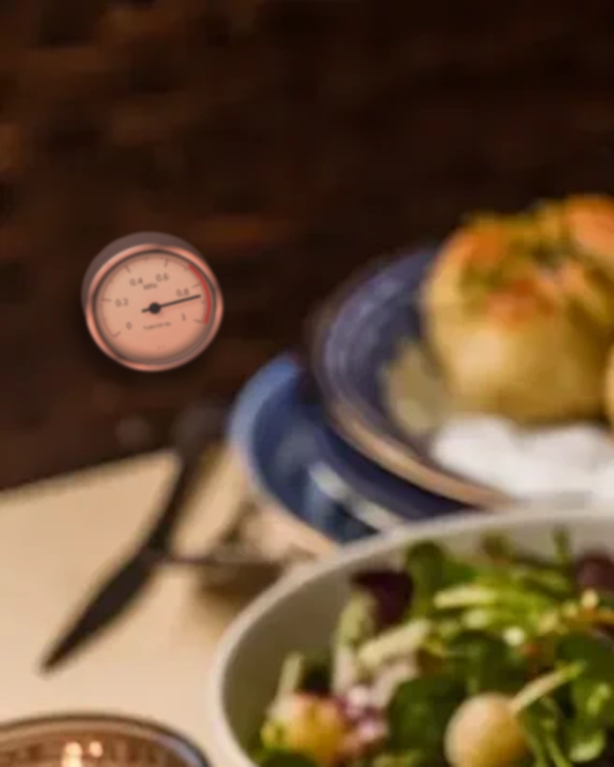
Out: 0.85; MPa
